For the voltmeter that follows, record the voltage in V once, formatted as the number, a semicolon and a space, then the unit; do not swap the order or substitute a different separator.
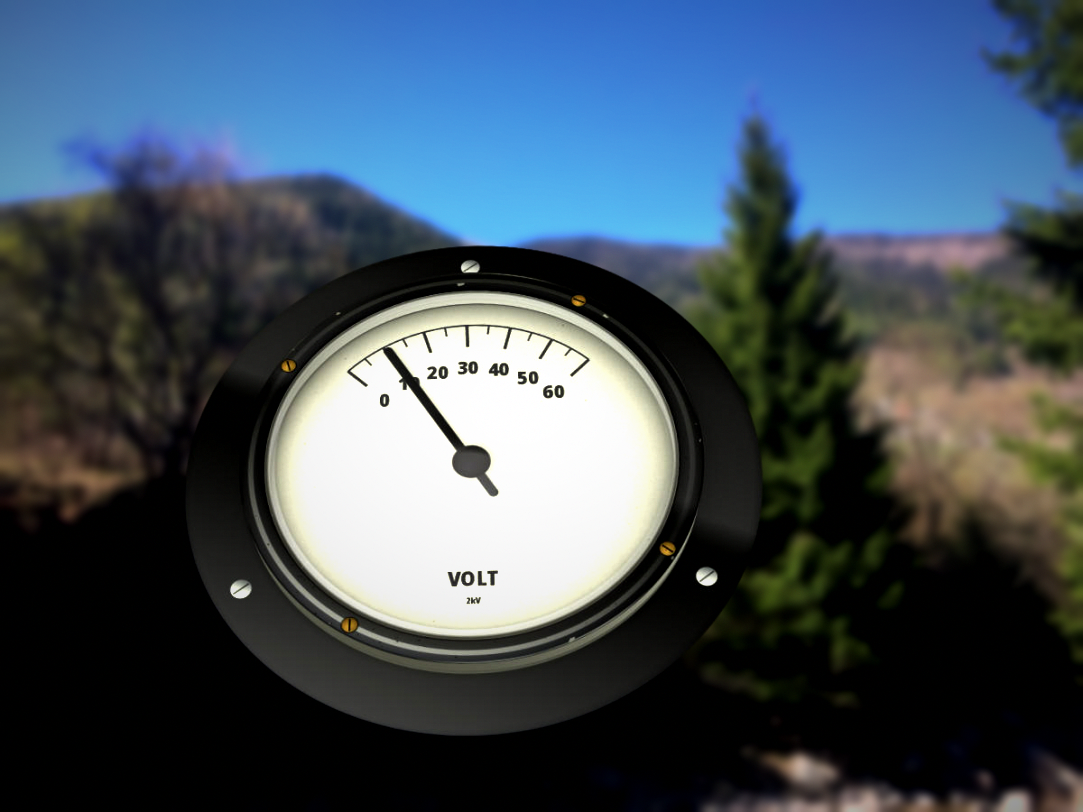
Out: 10; V
